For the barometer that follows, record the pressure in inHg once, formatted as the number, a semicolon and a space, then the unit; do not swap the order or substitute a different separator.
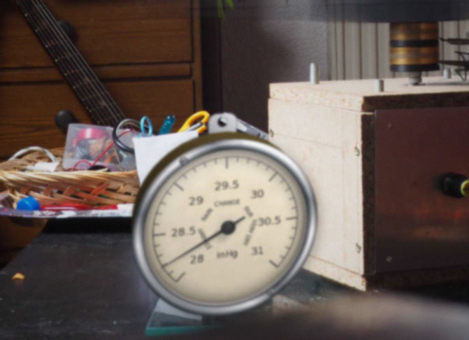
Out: 28.2; inHg
